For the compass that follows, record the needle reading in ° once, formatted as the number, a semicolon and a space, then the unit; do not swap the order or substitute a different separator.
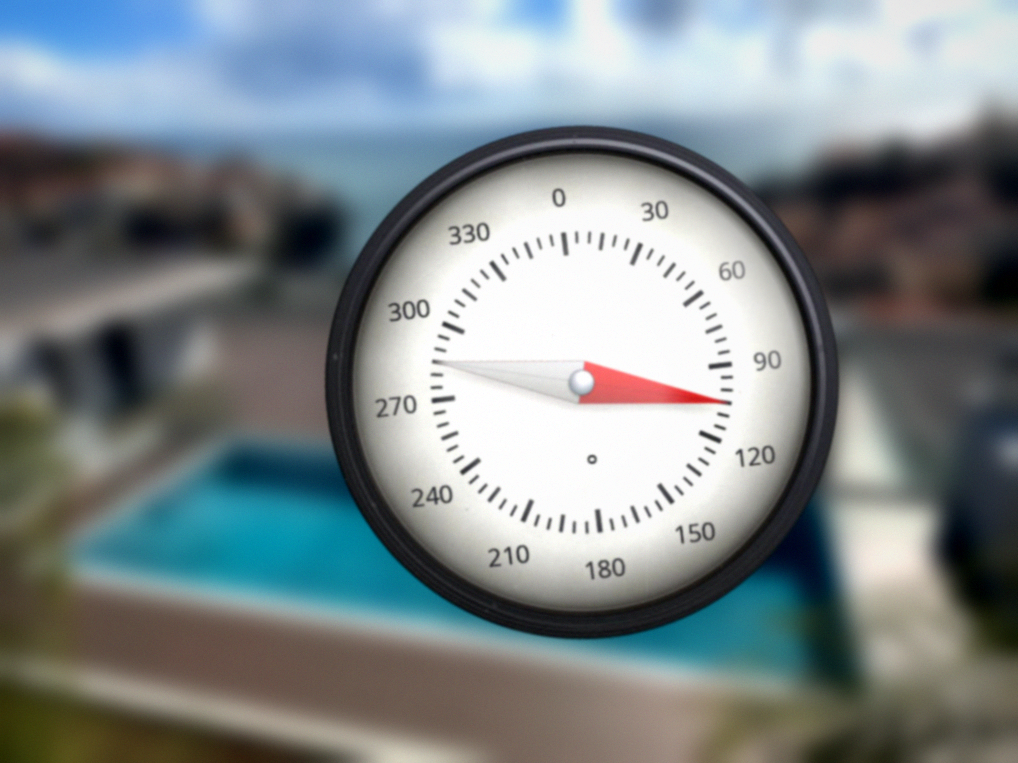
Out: 105; °
